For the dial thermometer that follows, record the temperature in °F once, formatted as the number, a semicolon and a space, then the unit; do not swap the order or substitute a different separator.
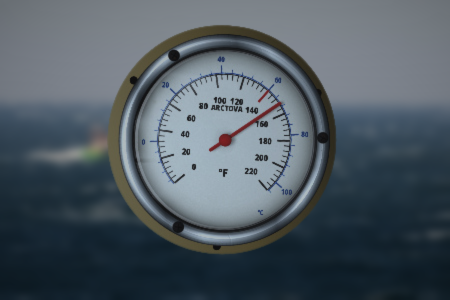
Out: 152; °F
